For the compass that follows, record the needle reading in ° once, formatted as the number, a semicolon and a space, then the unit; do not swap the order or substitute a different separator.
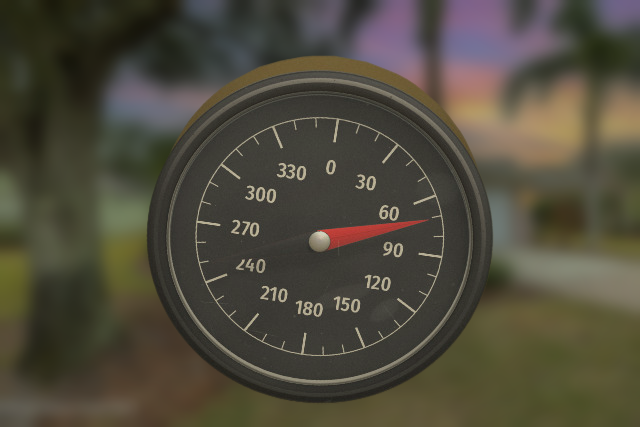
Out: 70; °
